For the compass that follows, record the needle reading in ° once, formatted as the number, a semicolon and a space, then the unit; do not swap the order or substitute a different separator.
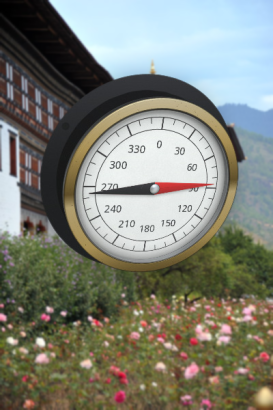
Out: 85; °
